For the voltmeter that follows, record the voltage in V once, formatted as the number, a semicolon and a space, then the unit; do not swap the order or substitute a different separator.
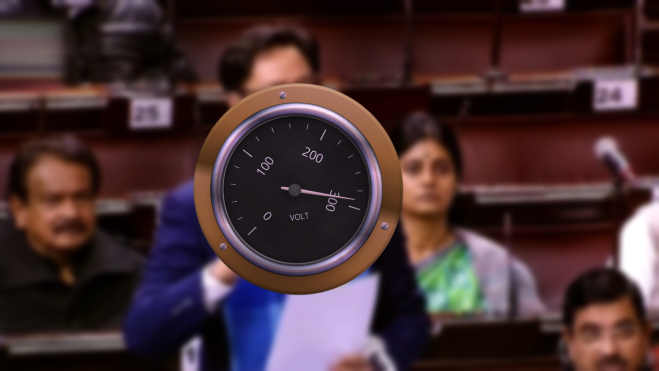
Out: 290; V
